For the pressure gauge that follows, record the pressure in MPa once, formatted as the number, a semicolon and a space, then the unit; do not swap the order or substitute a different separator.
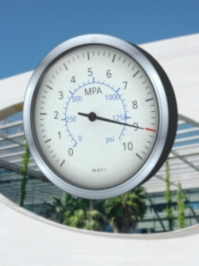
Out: 9; MPa
